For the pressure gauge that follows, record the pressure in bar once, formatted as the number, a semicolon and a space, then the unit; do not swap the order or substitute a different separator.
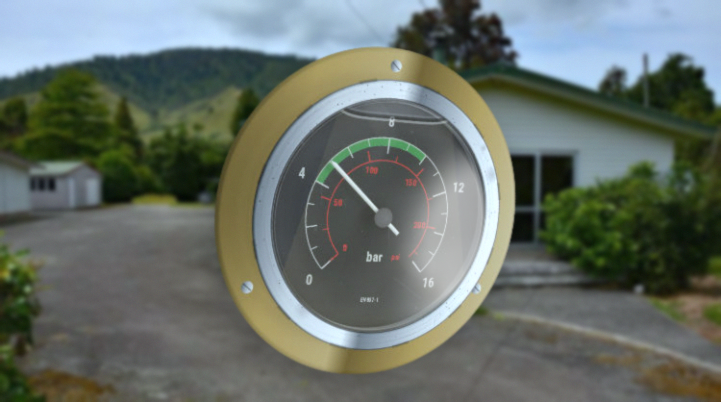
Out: 5; bar
